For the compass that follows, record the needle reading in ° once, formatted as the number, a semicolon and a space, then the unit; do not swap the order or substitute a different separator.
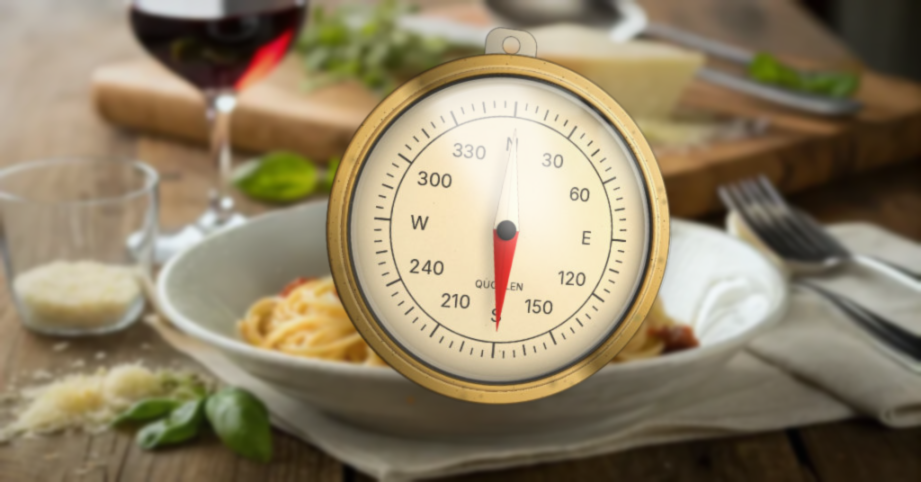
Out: 180; °
